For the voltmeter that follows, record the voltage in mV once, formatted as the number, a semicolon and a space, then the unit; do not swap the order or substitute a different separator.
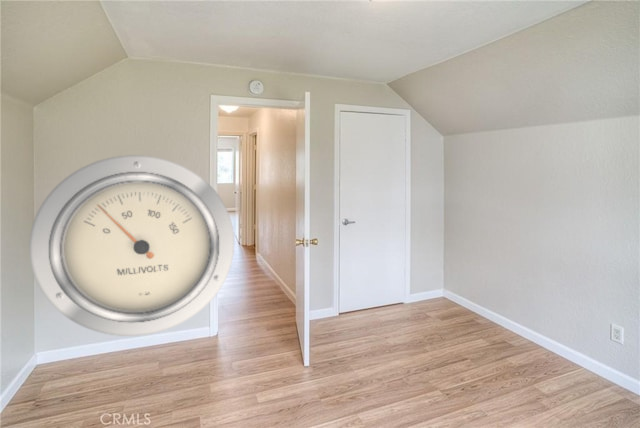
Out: 25; mV
